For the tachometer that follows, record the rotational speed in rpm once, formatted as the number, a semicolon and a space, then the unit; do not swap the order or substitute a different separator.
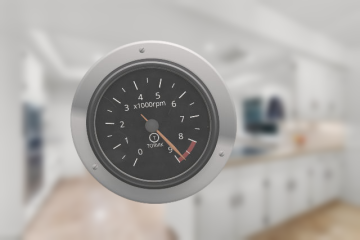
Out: 8750; rpm
